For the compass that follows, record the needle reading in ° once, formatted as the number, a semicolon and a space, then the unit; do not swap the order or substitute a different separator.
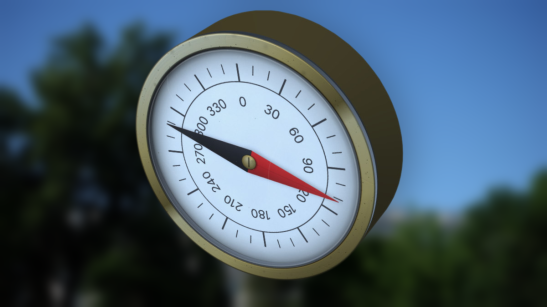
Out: 110; °
